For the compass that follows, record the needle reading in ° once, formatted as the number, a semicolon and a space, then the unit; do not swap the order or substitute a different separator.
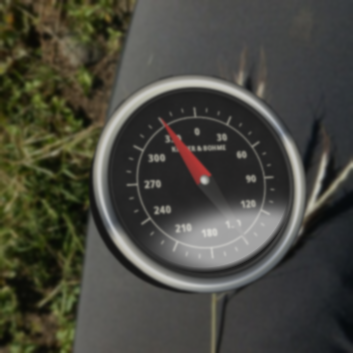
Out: 330; °
